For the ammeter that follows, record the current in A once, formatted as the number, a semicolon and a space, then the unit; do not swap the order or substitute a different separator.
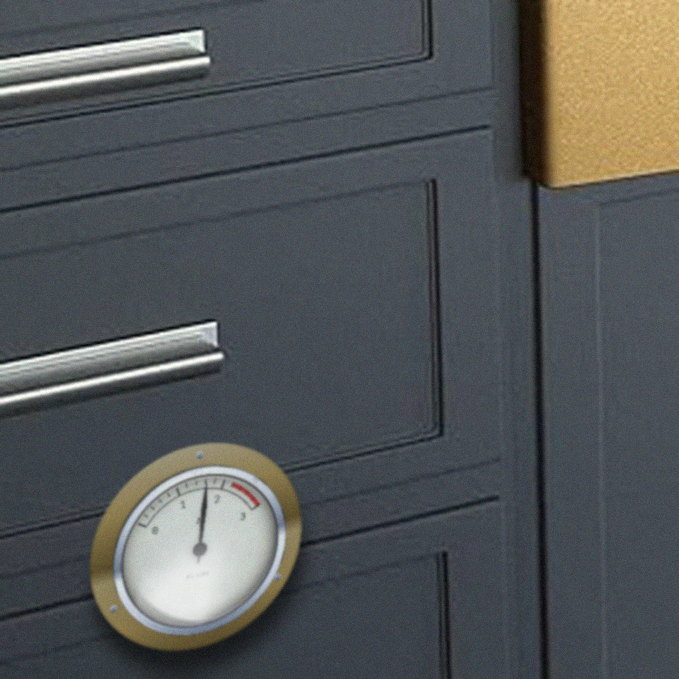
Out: 1.6; A
